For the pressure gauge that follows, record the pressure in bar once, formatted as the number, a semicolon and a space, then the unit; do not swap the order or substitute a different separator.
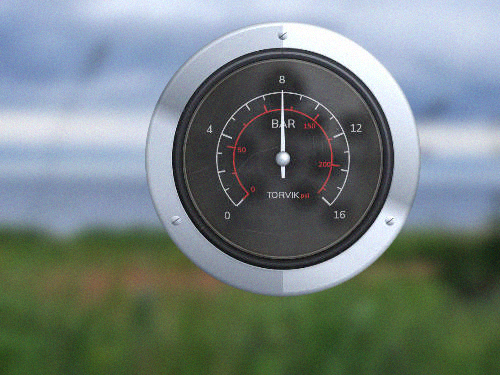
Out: 8; bar
